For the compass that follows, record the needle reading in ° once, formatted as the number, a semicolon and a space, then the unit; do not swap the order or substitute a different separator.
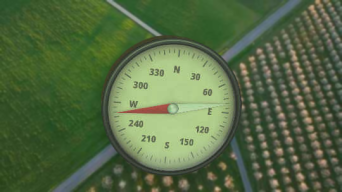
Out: 260; °
